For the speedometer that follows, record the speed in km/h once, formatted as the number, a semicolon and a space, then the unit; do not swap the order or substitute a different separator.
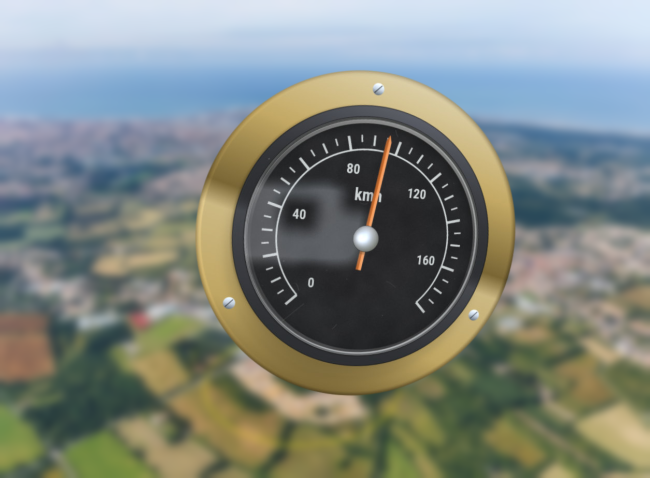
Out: 95; km/h
